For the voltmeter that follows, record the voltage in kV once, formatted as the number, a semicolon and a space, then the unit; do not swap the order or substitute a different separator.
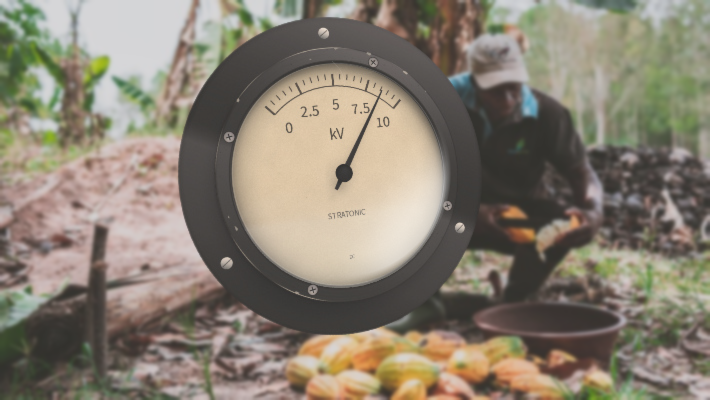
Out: 8.5; kV
